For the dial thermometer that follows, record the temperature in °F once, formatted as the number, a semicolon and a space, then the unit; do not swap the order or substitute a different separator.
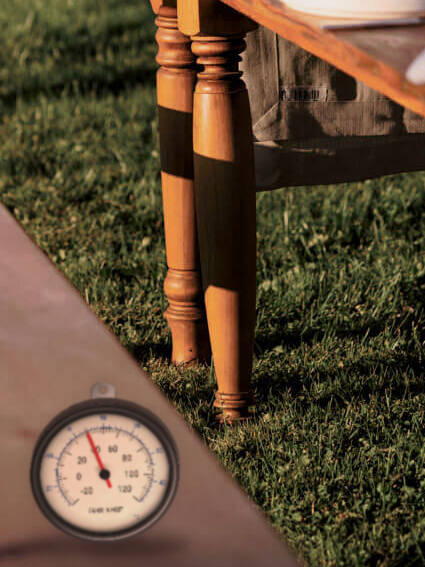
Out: 40; °F
